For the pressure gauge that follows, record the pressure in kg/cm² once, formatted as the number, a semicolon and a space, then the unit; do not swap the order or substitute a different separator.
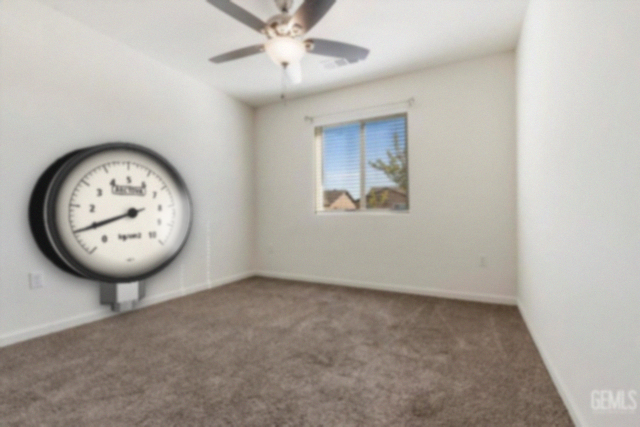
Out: 1; kg/cm²
